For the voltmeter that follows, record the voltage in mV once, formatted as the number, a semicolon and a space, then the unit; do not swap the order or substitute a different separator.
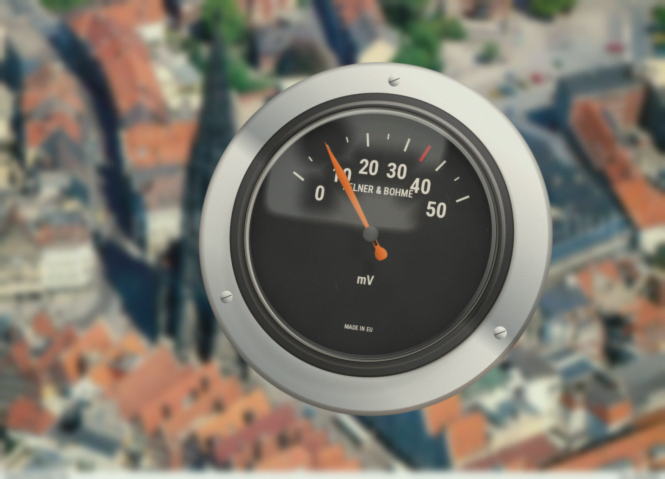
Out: 10; mV
